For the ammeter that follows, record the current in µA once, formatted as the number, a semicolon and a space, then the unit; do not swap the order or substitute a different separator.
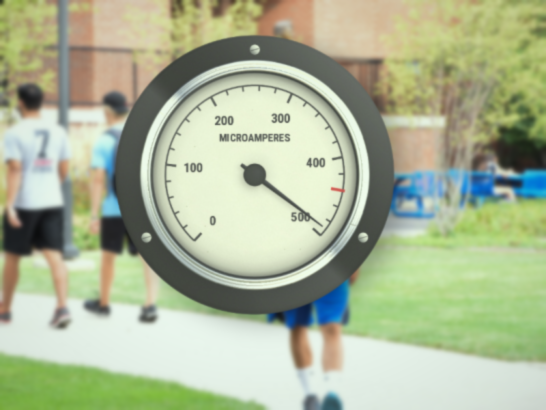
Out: 490; µA
